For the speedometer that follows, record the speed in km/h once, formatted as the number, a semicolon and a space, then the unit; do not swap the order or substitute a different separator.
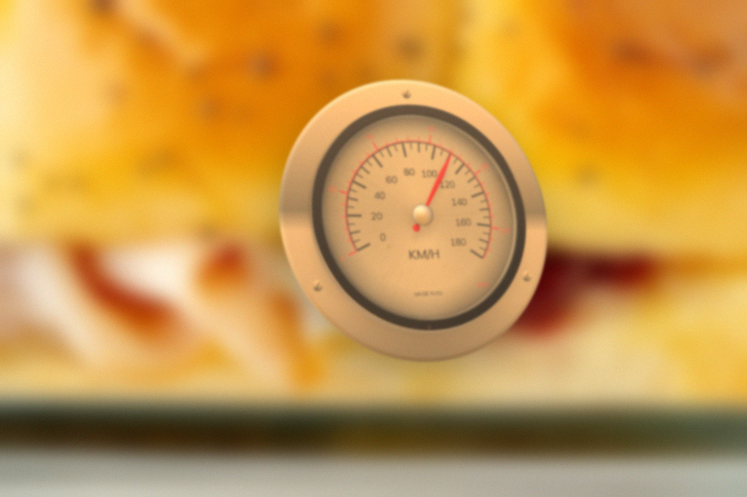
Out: 110; km/h
